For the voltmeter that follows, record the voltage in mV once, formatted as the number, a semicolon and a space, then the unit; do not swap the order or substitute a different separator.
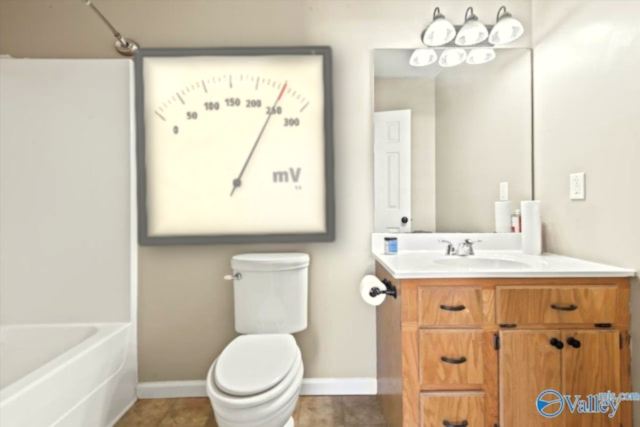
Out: 250; mV
